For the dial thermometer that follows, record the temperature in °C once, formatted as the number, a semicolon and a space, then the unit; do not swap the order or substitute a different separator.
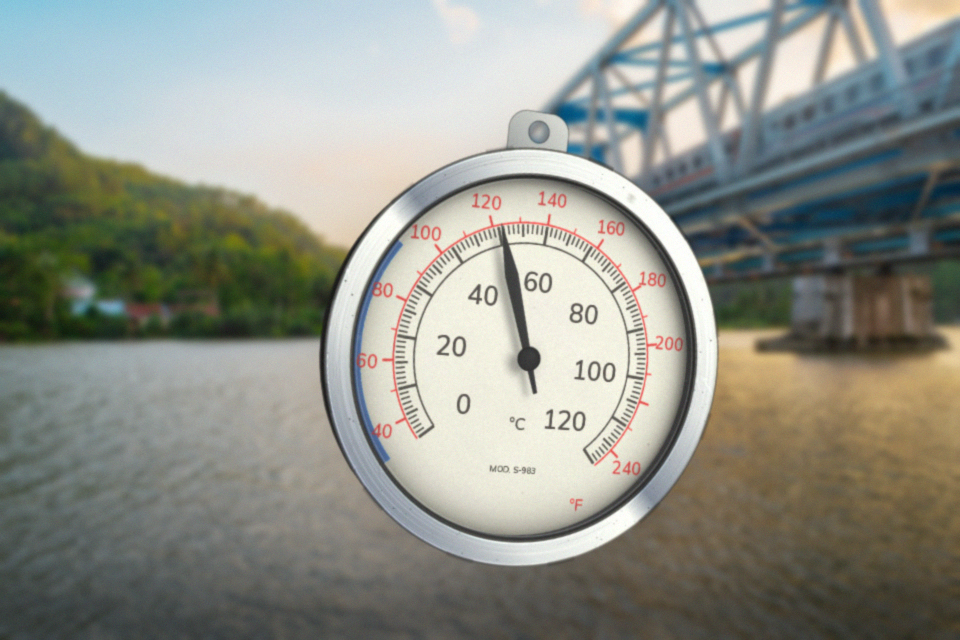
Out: 50; °C
